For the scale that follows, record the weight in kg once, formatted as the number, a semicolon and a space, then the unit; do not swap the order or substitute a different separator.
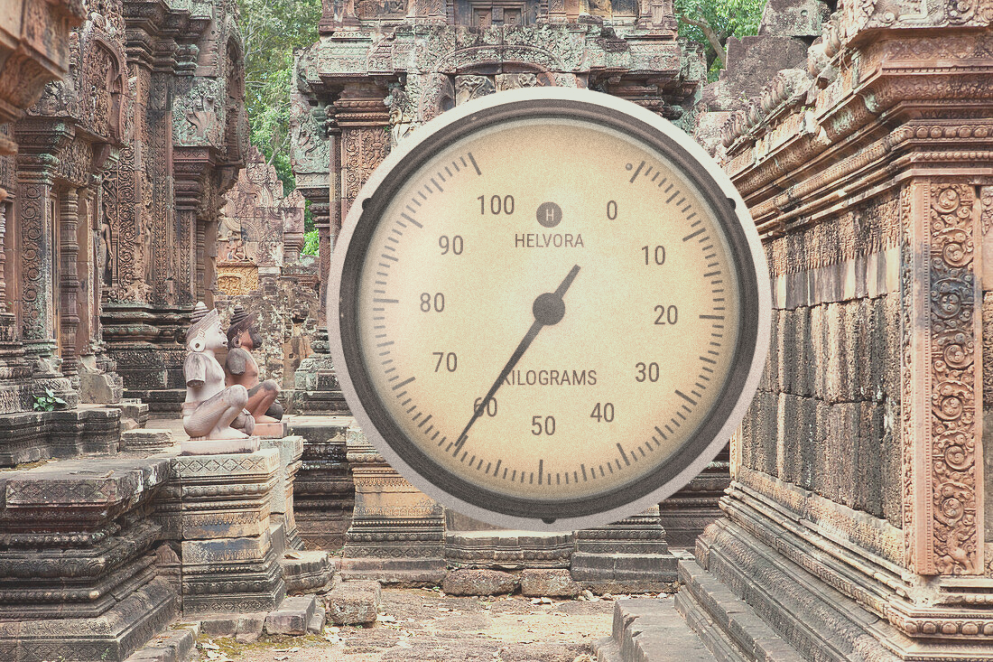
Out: 60.5; kg
